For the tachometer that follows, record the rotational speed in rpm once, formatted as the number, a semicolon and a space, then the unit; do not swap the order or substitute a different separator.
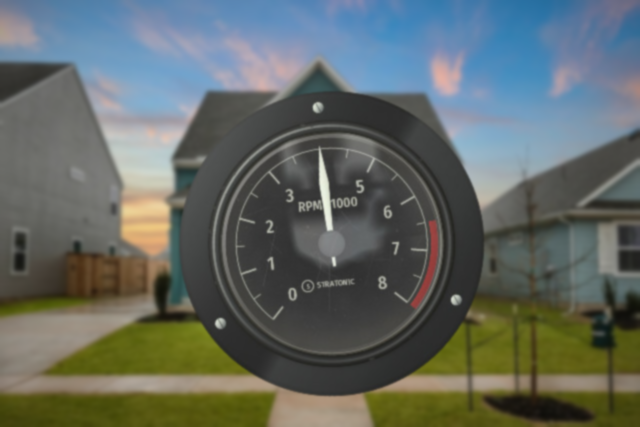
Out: 4000; rpm
